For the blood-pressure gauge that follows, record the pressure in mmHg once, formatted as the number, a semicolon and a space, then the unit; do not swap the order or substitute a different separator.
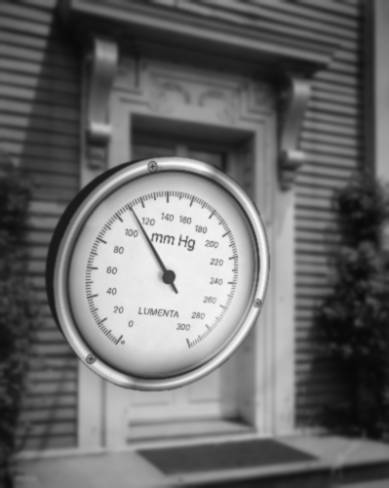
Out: 110; mmHg
